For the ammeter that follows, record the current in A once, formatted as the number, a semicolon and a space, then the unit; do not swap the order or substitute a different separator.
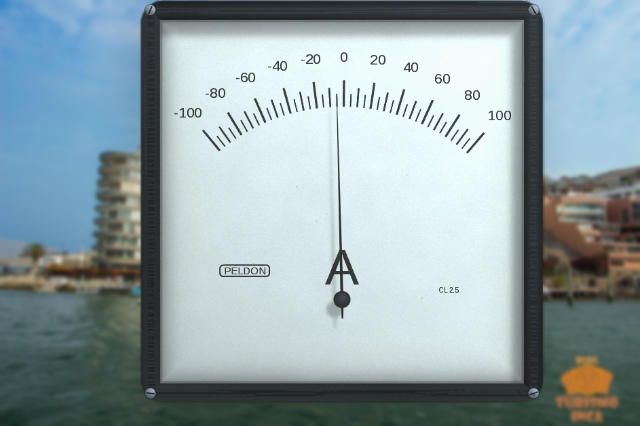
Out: -5; A
